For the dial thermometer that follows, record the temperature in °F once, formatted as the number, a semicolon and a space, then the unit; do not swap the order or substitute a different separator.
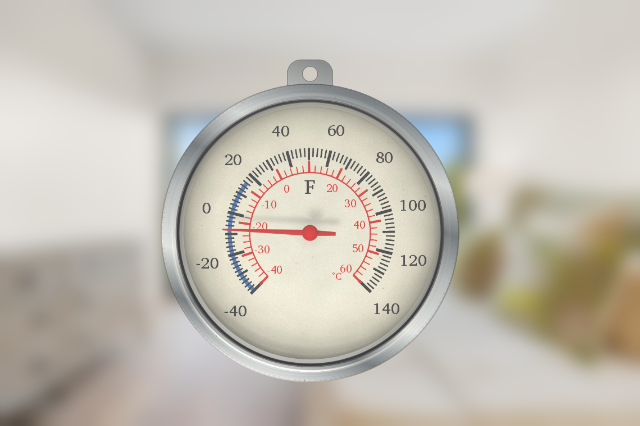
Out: -8; °F
